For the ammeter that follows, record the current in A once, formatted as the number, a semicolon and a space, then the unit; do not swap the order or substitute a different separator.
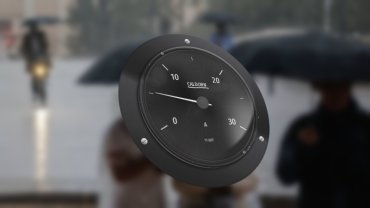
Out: 5; A
